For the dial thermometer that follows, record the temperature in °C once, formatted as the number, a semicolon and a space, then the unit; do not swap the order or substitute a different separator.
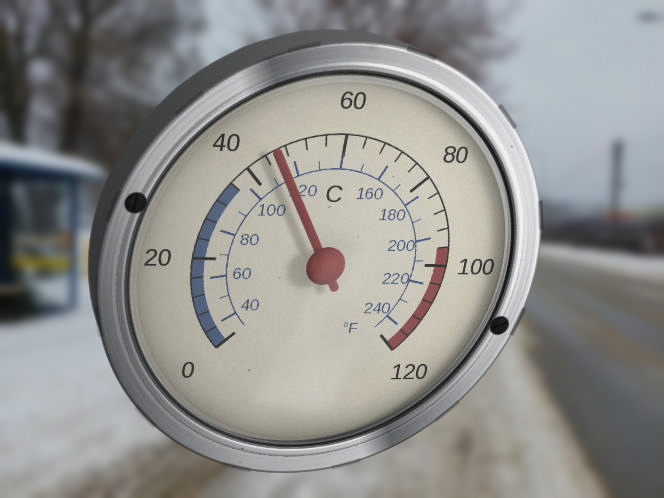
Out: 46; °C
